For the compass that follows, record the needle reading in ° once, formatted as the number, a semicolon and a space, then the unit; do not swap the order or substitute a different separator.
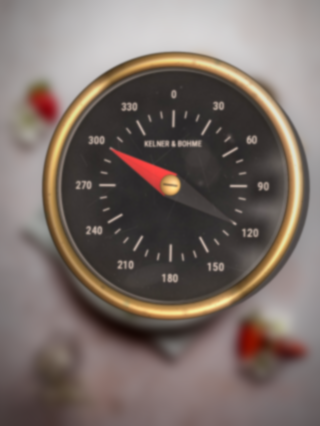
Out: 300; °
